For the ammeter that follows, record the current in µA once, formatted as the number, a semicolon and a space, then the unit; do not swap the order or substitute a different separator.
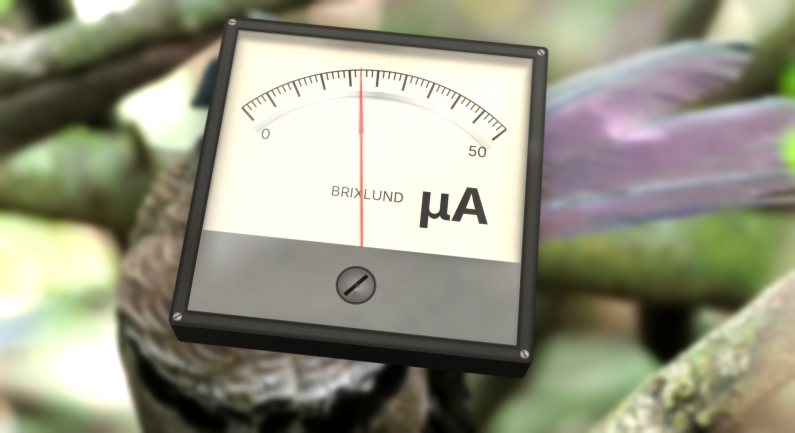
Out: 22; µA
